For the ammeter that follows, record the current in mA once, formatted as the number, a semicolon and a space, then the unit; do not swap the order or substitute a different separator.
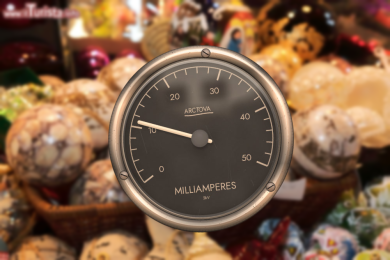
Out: 11; mA
